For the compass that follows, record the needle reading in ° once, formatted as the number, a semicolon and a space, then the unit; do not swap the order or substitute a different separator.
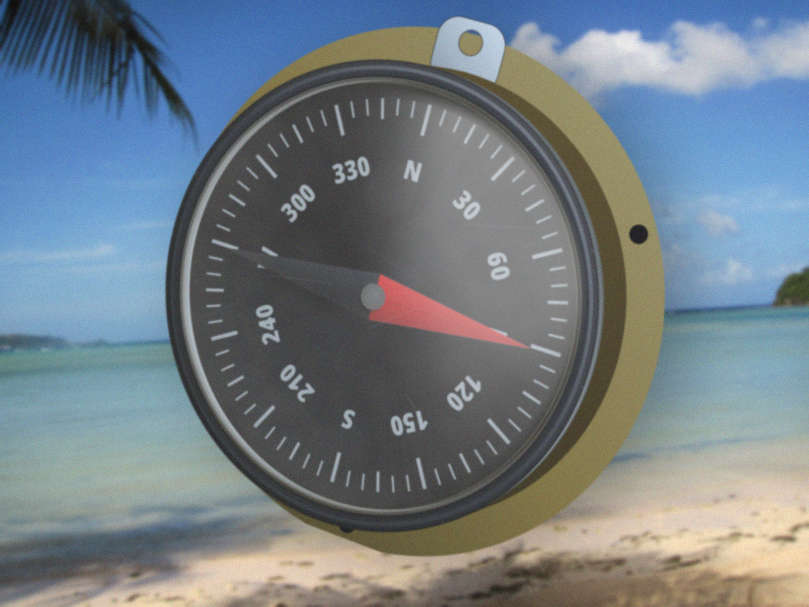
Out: 90; °
